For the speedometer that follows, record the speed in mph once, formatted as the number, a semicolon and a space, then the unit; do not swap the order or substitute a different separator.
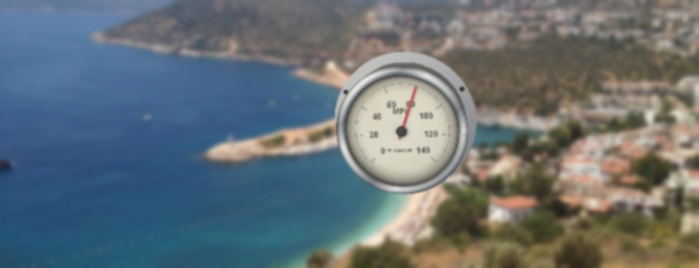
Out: 80; mph
